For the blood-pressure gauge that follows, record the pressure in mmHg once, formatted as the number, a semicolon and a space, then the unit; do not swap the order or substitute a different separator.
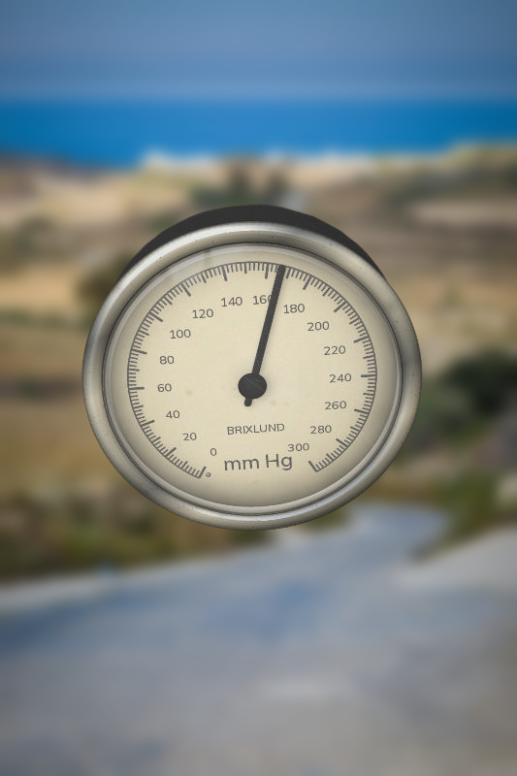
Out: 166; mmHg
